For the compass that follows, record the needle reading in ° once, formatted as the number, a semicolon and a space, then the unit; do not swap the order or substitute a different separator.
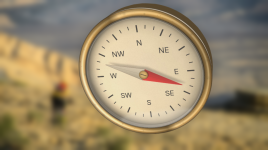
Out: 110; °
